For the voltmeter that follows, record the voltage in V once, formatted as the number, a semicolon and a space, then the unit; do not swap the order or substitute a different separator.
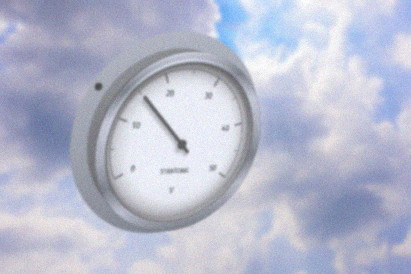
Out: 15; V
